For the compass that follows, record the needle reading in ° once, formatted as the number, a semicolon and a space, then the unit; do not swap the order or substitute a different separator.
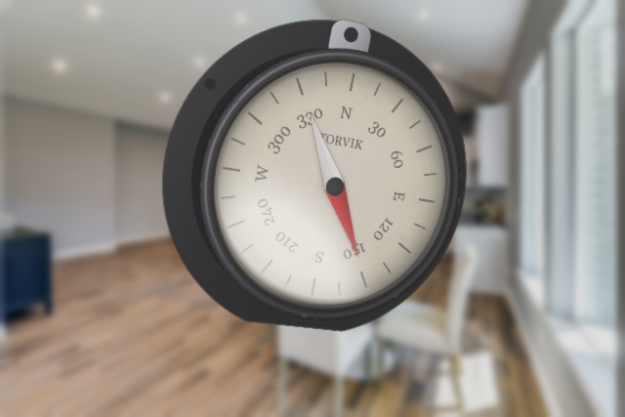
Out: 150; °
